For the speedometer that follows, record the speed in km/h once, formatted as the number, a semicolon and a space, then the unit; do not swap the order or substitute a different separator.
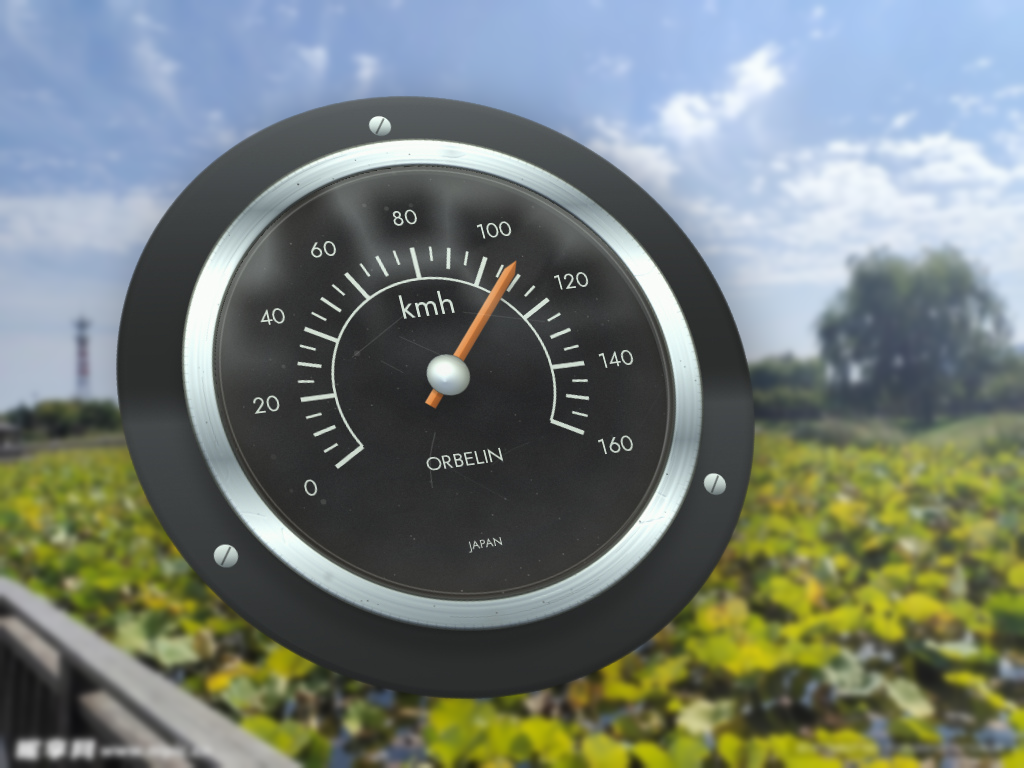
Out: 107.5; km/h
